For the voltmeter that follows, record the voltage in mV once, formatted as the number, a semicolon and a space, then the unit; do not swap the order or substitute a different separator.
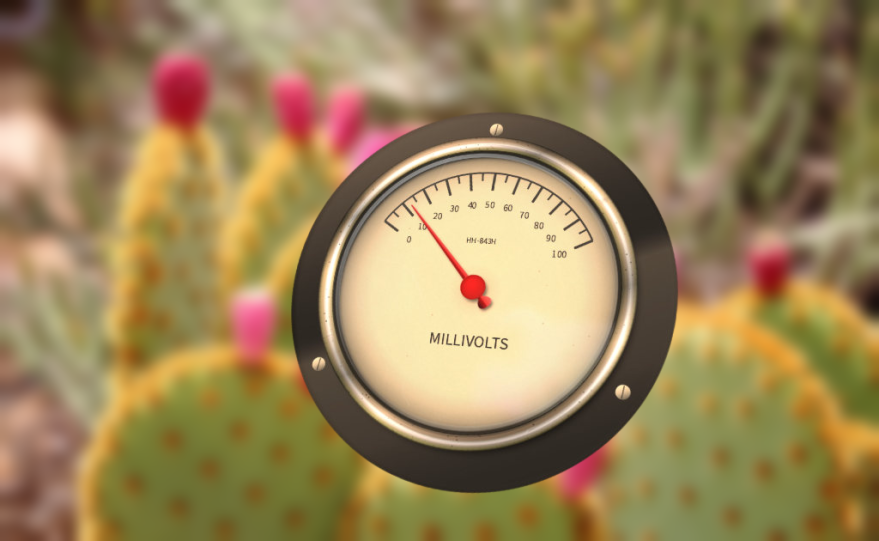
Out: 12.5; mV
